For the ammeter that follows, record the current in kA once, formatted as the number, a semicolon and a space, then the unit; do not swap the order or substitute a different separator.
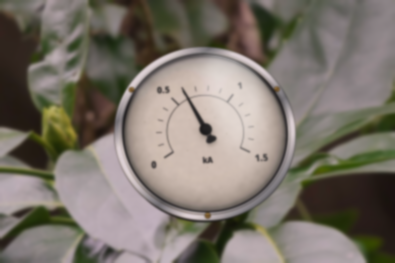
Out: 0.6; kA
